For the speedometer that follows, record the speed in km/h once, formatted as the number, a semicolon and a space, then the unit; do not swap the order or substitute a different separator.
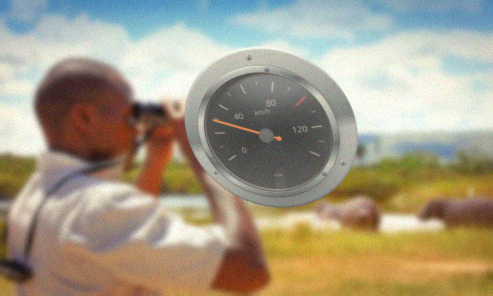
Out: 30; km/h
